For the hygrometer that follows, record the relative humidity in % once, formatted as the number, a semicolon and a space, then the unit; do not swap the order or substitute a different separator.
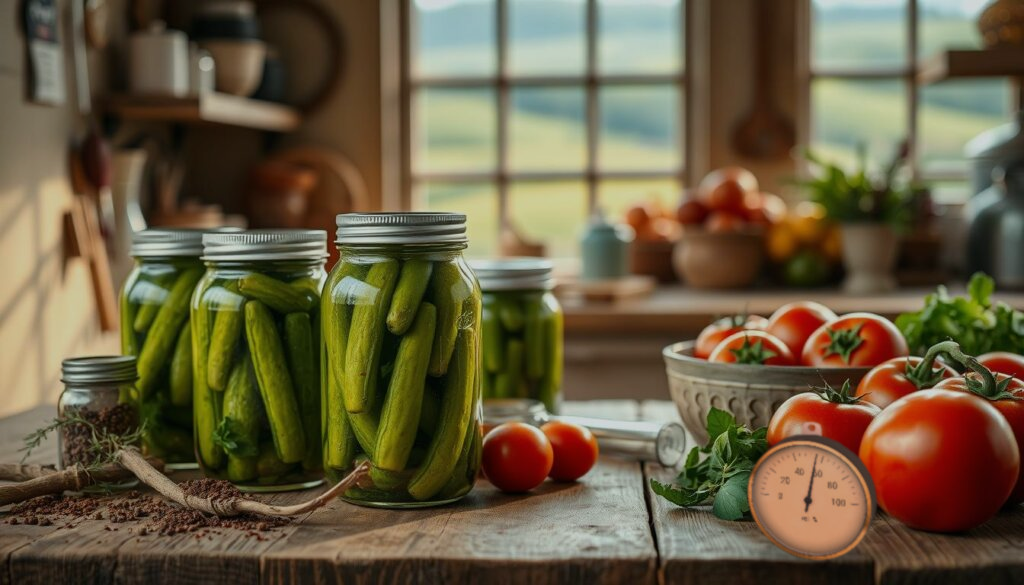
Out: 56; %
